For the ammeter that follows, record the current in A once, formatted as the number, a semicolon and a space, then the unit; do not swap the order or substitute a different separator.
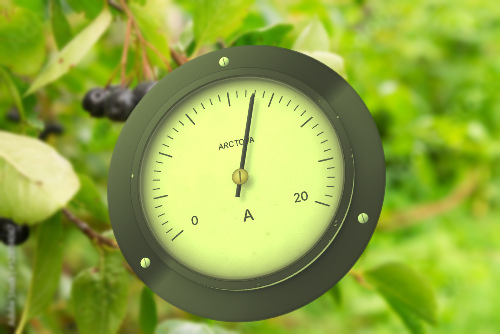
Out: 11.5; A
